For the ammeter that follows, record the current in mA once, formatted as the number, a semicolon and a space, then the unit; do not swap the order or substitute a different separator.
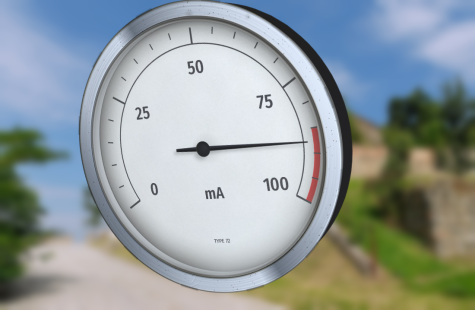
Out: 87.5; mA
